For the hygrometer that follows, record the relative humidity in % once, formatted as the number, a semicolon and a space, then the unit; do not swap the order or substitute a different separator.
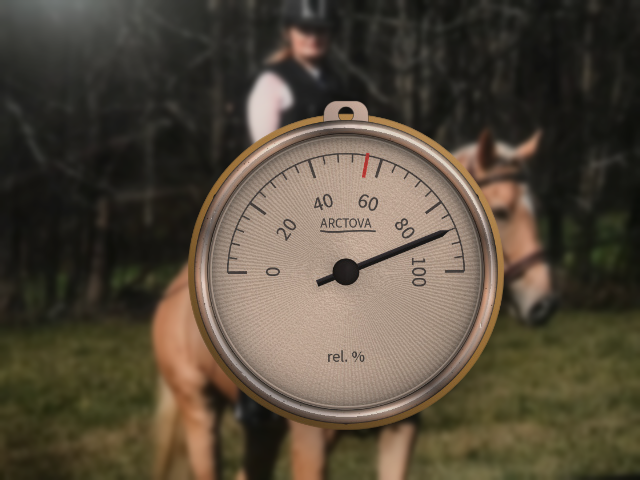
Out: 88; %
